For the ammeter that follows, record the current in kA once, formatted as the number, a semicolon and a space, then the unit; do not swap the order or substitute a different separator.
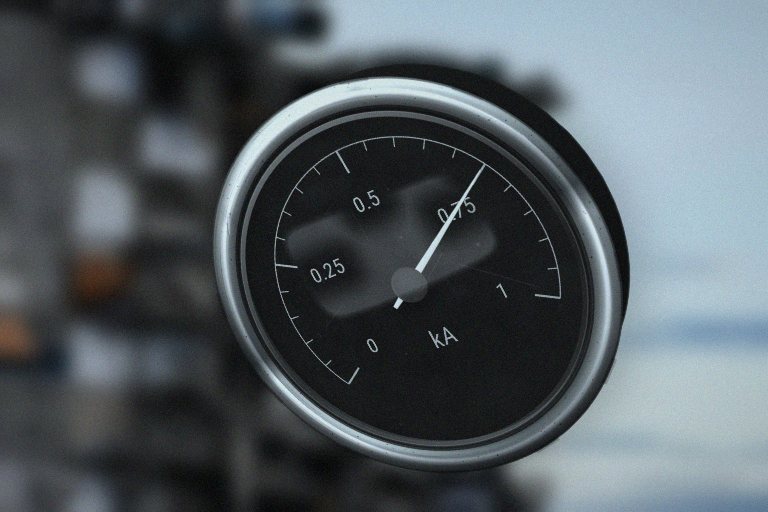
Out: 0.75; kA
